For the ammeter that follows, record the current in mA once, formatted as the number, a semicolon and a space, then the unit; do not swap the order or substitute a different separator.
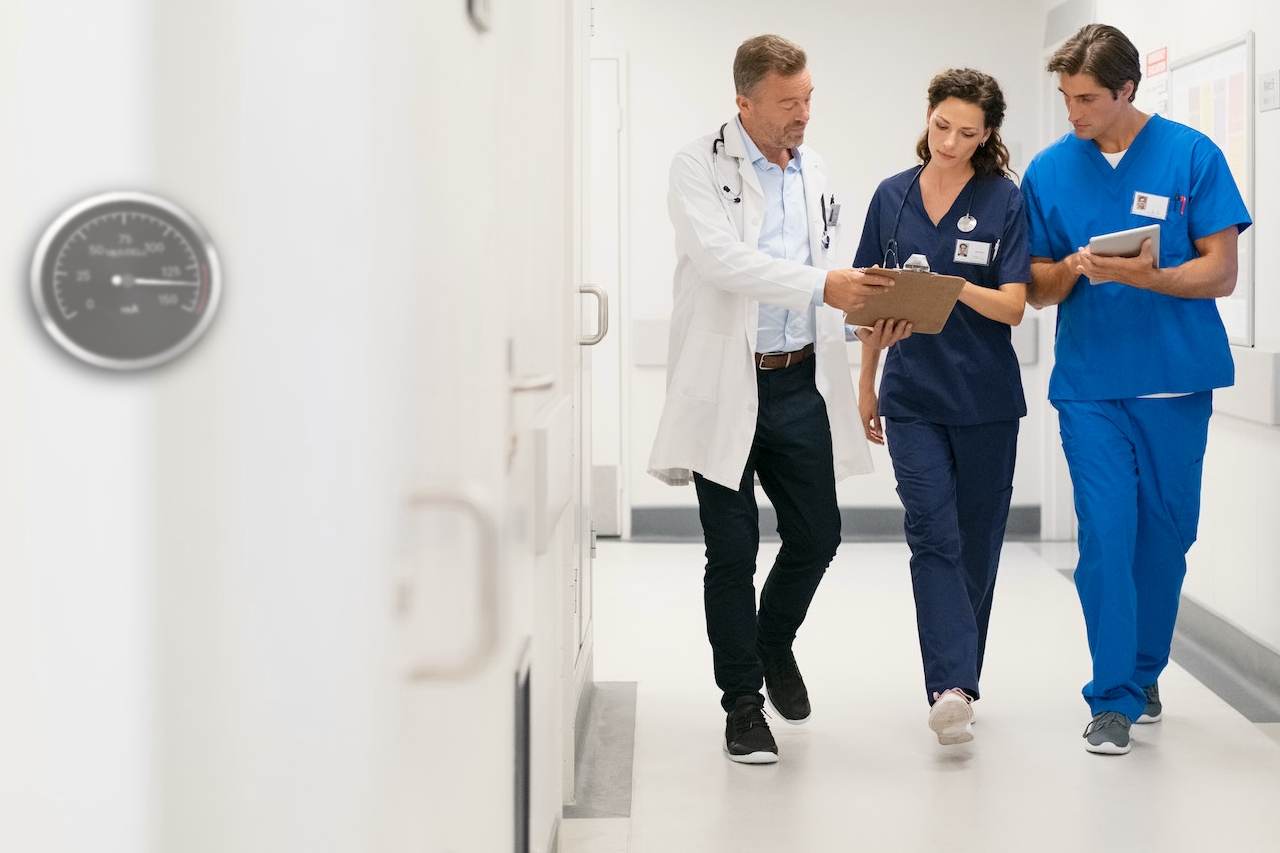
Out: 135; mA
